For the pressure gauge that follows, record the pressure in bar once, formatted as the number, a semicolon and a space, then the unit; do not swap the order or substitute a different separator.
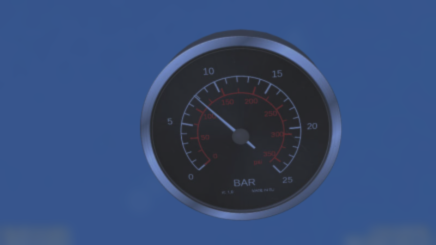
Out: 8; bar
